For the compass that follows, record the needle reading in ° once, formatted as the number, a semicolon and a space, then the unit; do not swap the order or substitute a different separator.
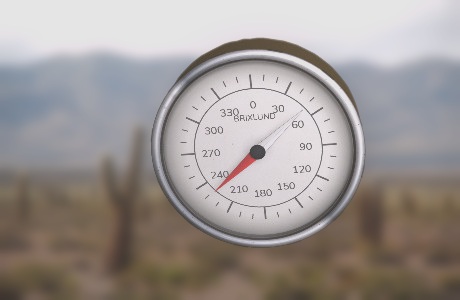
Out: 230; °
